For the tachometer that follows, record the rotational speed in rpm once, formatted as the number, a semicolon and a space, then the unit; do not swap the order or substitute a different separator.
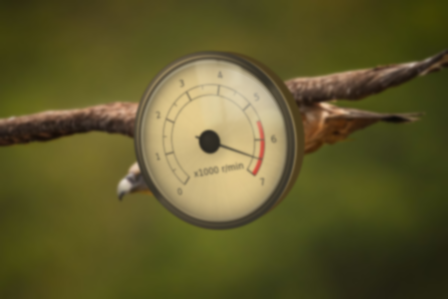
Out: 6500; rpm
